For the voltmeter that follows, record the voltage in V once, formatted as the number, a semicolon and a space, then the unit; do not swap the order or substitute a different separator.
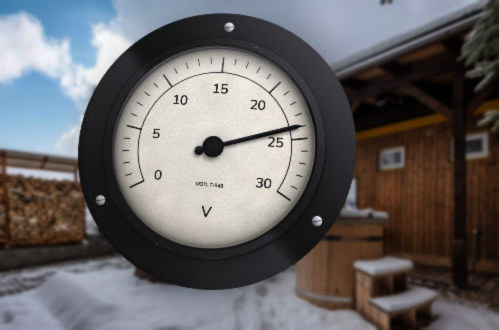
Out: 24; V
